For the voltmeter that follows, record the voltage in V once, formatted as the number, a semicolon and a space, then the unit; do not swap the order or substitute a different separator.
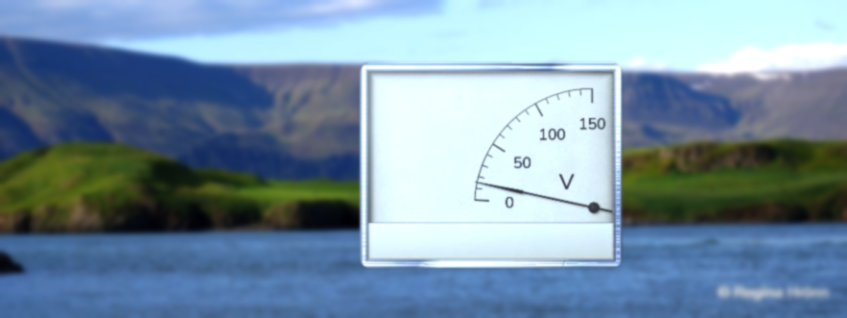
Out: 15; V
